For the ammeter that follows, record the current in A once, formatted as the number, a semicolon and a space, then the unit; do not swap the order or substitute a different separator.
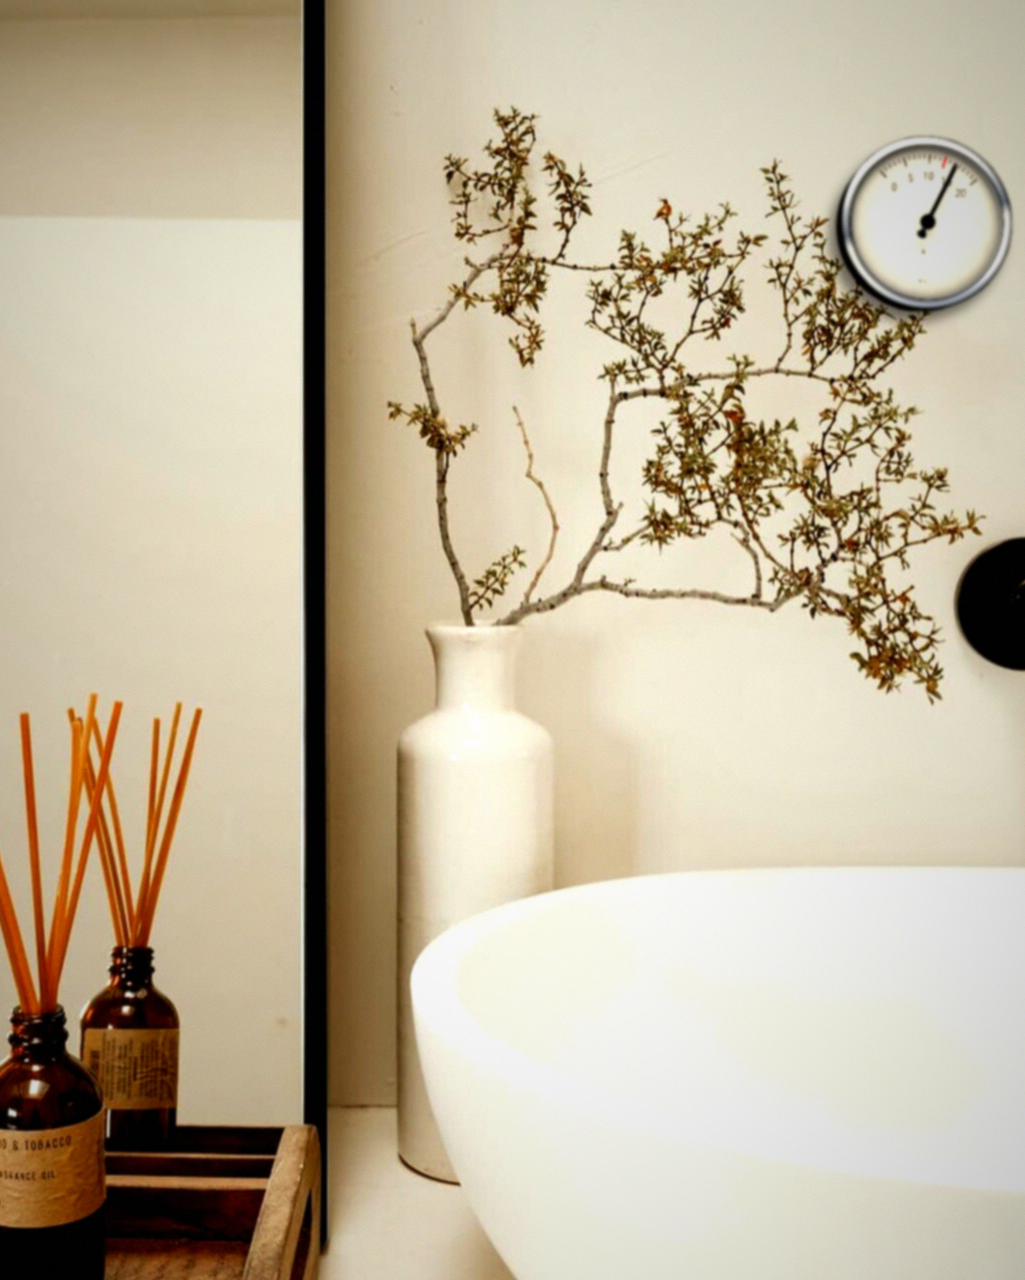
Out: 15; A
